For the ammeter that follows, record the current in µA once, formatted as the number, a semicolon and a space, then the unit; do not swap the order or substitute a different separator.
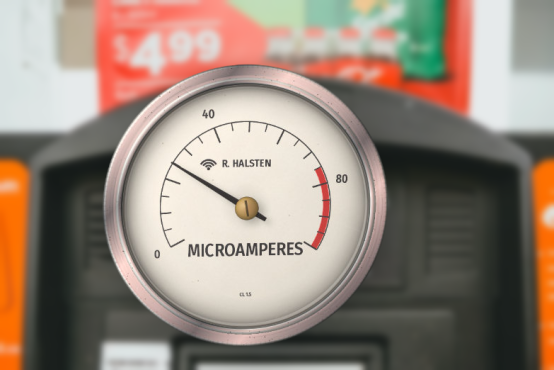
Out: 25; µA
